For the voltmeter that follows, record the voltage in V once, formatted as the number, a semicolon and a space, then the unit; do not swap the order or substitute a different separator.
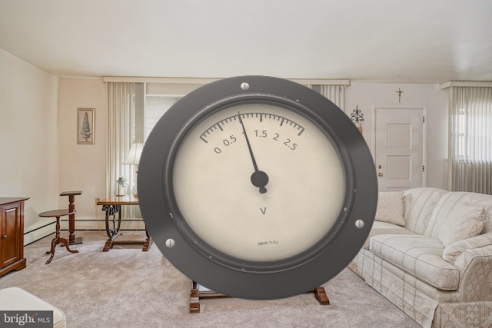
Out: 1; V
